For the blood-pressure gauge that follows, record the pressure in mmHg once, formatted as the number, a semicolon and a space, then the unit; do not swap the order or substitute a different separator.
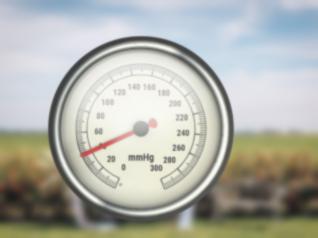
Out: 40; mmHg
